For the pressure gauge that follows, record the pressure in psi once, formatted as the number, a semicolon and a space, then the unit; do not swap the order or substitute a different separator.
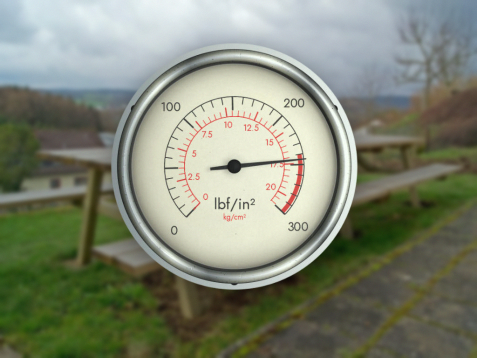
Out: 245; psi
